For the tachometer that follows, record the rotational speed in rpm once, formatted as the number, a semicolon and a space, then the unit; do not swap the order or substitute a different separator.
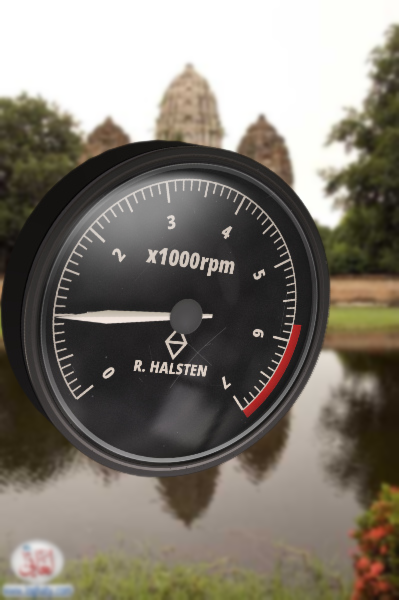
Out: 1000; rpm
